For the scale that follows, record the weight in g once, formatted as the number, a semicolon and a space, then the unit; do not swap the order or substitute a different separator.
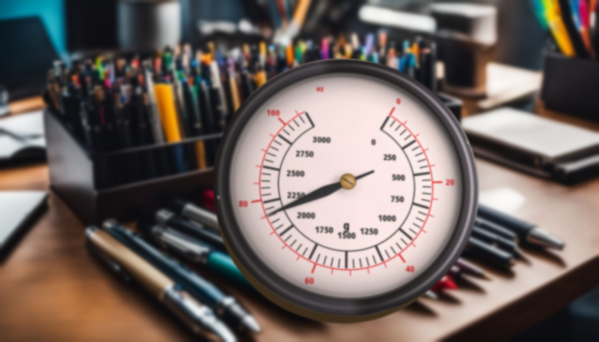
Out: 2150; g
